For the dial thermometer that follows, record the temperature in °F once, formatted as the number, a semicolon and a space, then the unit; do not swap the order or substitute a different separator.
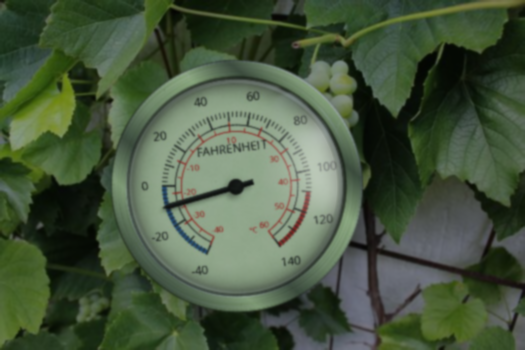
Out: -10; °F
